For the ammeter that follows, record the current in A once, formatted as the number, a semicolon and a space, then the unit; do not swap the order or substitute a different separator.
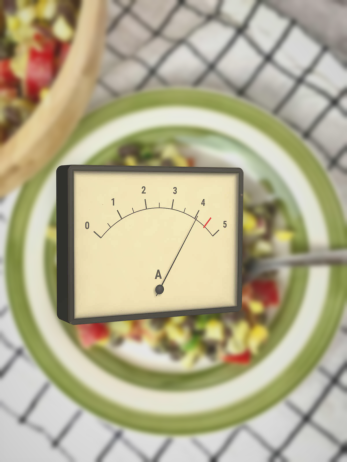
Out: 4; A
